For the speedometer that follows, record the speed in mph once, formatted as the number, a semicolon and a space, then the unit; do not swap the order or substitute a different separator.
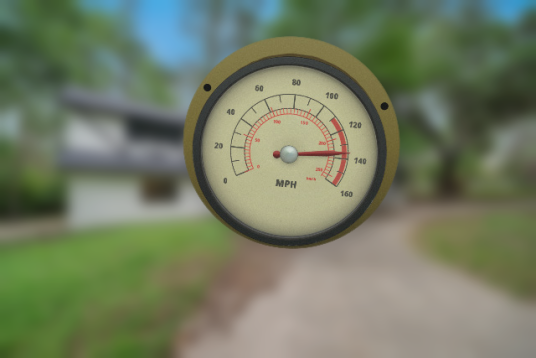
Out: 135; mph
